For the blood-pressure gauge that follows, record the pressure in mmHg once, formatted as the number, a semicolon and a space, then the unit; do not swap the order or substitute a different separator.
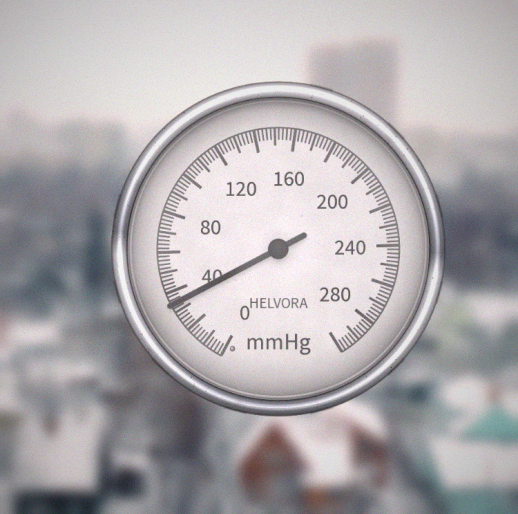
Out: 34; mmHg
